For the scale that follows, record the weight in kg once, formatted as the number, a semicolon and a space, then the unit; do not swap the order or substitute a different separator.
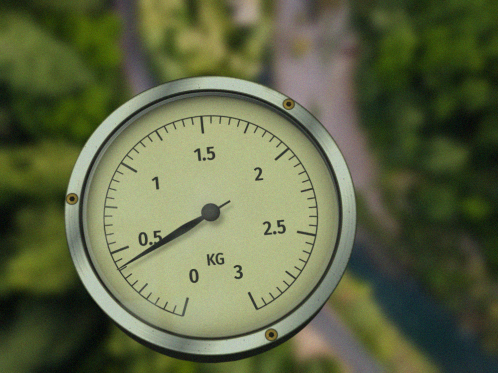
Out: 0.4; kg
